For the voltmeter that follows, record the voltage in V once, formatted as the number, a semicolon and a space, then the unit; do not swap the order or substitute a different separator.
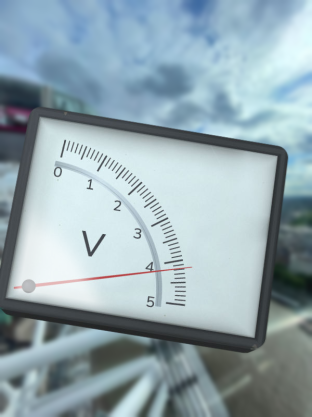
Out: 4.2; V
